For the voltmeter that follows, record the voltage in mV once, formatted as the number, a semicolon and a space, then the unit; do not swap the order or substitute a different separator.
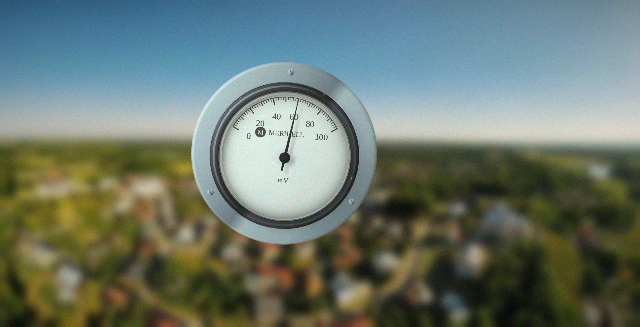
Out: 60; mV
